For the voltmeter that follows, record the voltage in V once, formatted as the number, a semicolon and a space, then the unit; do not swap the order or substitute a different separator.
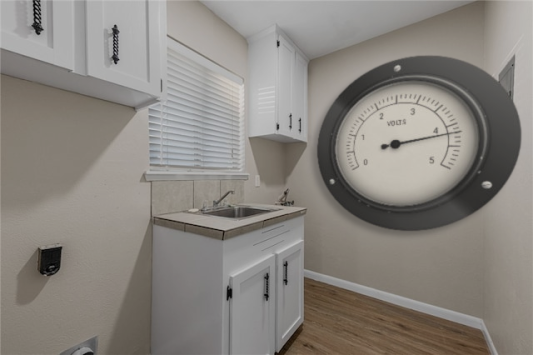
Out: 4.2; V
